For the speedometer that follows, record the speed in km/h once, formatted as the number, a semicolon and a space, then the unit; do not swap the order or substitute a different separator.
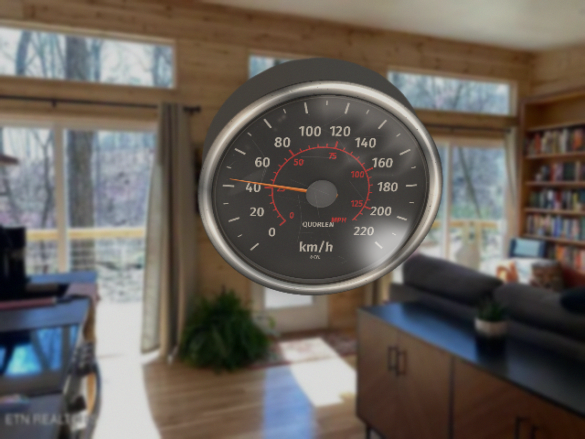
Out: 45; km/h
